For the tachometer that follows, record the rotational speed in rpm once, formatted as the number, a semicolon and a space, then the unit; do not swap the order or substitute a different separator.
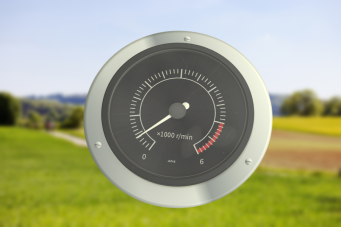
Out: 400; rpm
